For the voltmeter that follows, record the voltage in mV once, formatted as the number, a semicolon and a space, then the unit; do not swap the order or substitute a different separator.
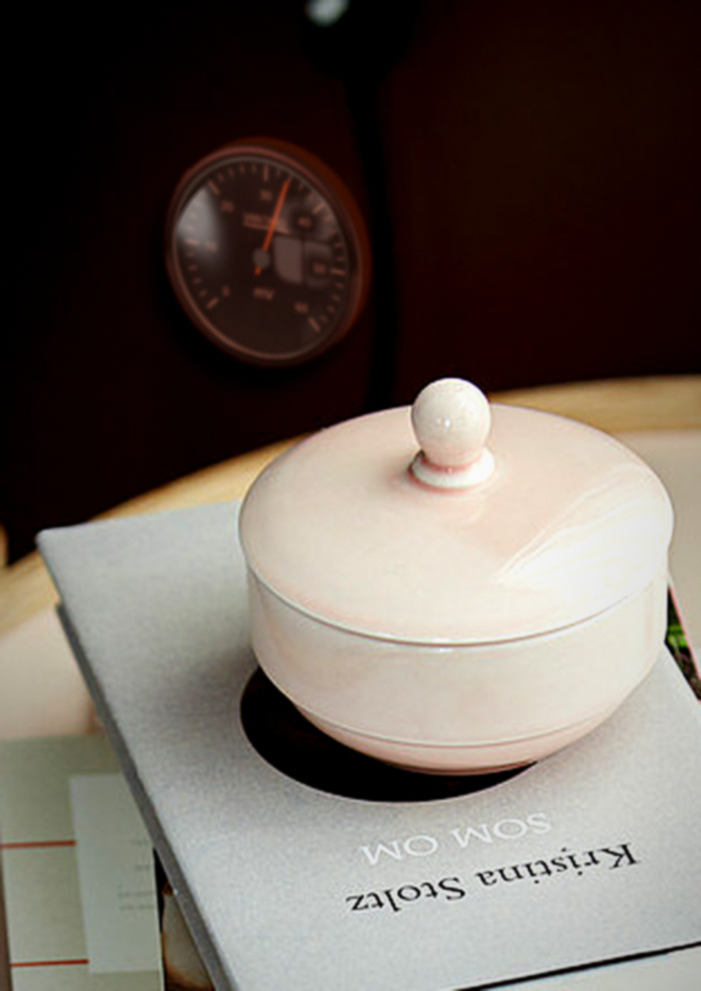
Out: 34; mV
